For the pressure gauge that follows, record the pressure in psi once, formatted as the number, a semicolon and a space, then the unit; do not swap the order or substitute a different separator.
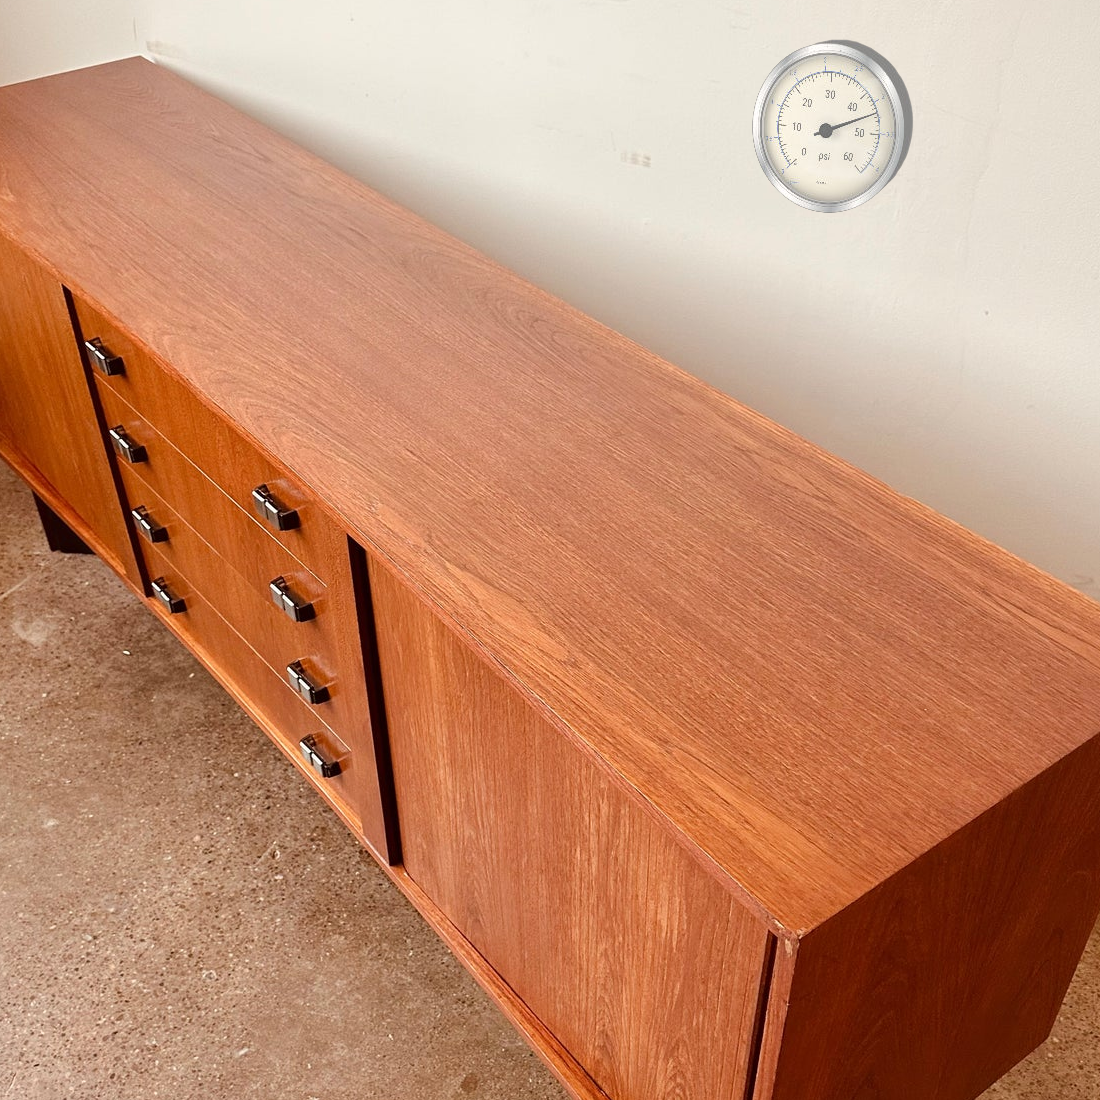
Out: 45; psi
